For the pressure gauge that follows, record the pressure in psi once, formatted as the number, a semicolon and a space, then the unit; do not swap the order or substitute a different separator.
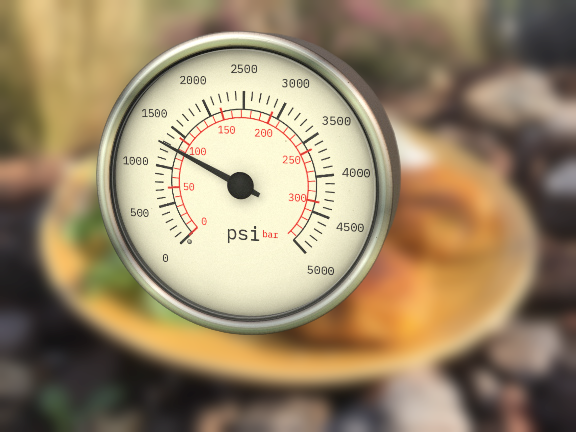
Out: 1300; psi
